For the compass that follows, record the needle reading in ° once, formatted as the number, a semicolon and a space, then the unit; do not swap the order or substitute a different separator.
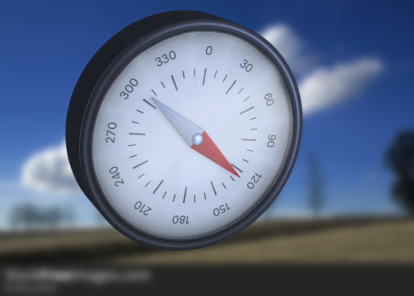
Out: 125; °
